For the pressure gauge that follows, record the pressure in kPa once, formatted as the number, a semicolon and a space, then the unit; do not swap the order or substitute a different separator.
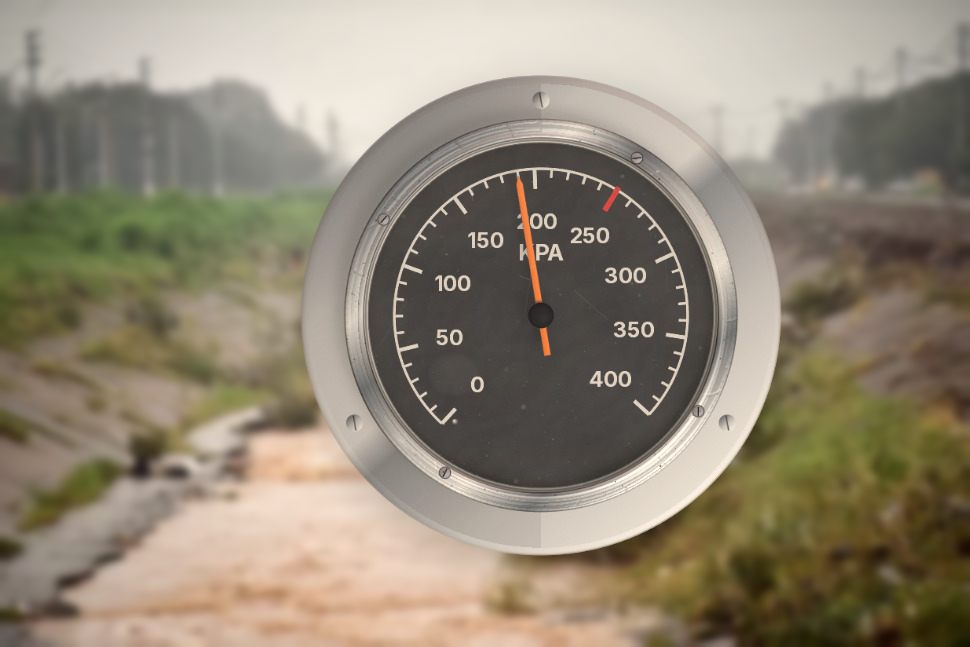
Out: 190; kPa
